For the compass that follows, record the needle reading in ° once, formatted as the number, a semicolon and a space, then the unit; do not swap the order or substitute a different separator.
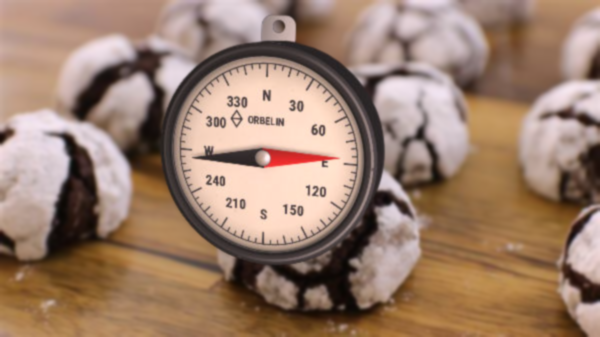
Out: 85; °
